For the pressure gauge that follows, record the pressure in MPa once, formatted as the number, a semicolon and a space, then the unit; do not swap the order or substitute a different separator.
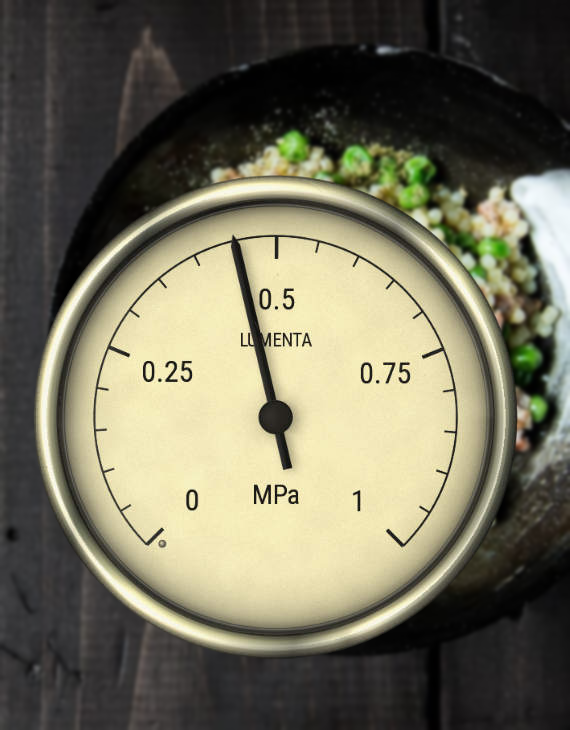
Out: 0.45; MPa
